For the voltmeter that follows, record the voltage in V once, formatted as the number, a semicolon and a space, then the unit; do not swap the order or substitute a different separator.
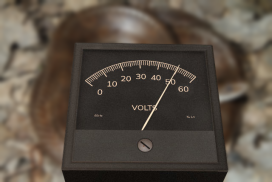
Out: 50; V
